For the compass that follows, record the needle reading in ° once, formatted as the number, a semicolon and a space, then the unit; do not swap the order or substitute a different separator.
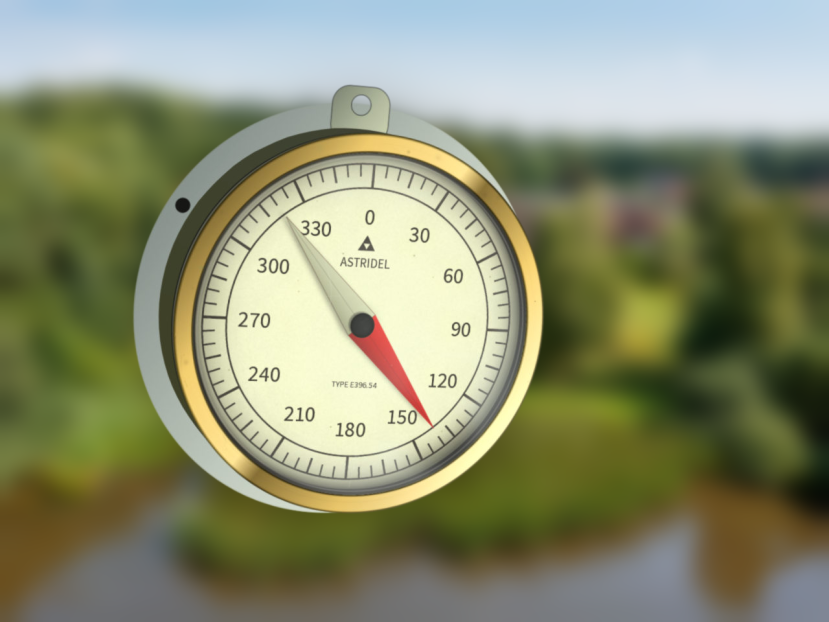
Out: 140; °
